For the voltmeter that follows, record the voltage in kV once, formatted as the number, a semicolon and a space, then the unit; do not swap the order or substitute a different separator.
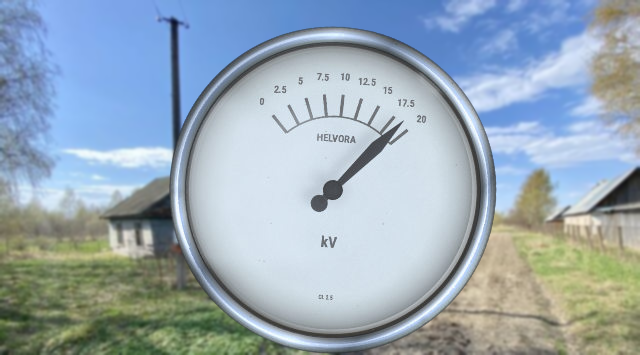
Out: 18.75; kV
